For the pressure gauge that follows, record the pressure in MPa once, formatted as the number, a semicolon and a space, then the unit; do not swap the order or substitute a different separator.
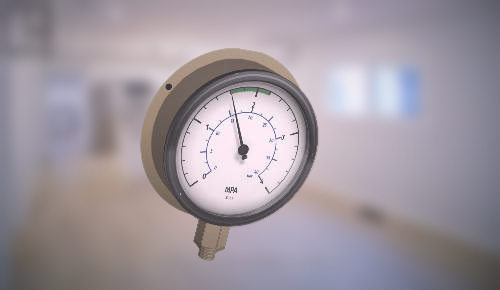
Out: 1.6; MPa
